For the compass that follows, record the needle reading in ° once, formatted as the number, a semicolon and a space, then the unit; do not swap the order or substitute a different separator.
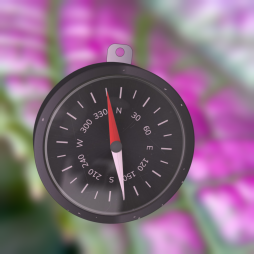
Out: 345; °
